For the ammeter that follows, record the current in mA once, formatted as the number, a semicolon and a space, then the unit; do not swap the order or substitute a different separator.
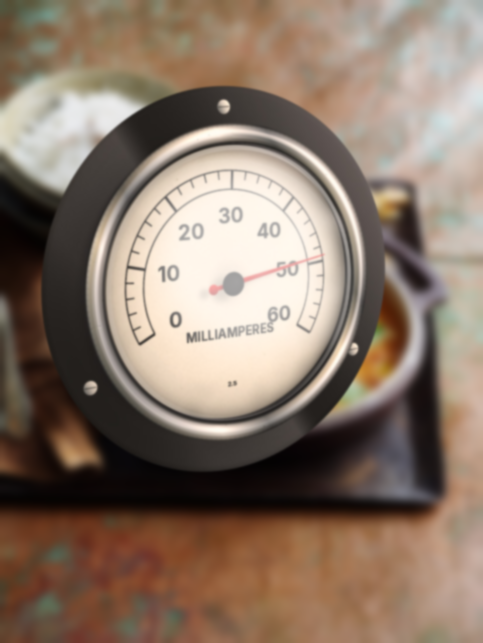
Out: 49; mA
